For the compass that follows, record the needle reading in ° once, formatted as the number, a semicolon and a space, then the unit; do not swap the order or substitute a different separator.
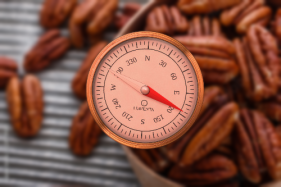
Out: 115; °
